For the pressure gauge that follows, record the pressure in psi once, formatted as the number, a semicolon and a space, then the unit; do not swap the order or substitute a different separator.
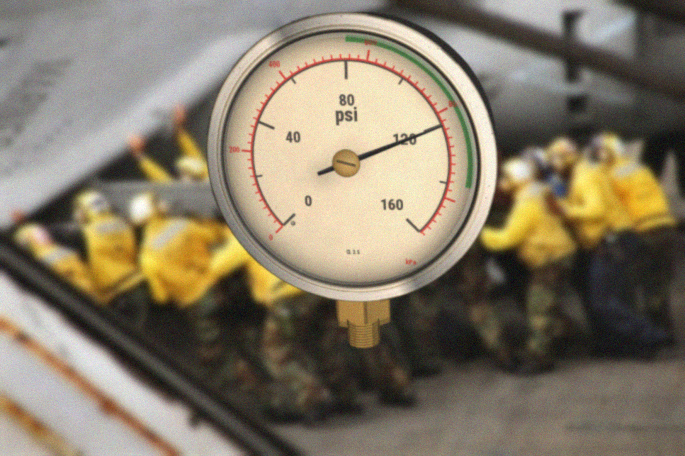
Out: 120; psi
